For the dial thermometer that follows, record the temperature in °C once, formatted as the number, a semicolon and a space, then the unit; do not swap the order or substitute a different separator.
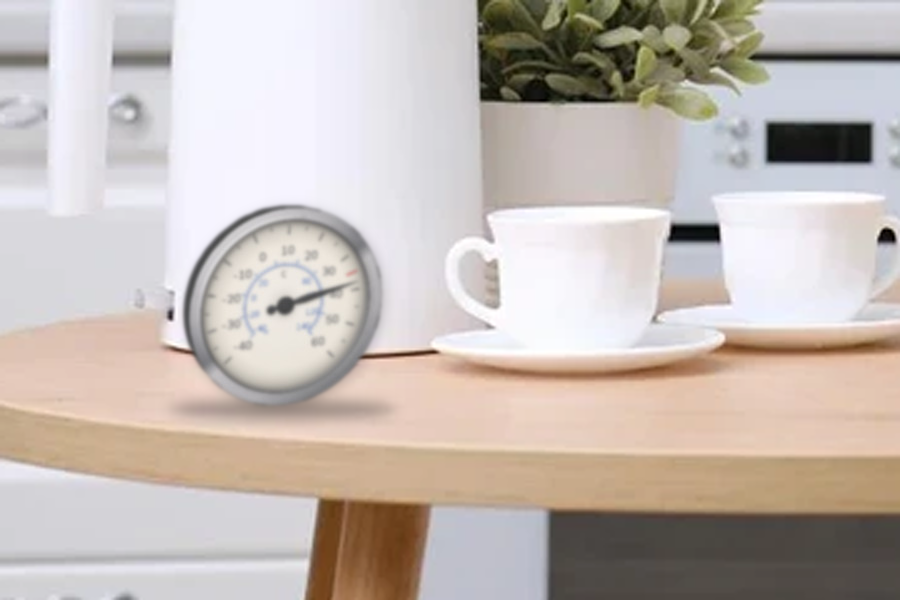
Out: 37.5; °C
